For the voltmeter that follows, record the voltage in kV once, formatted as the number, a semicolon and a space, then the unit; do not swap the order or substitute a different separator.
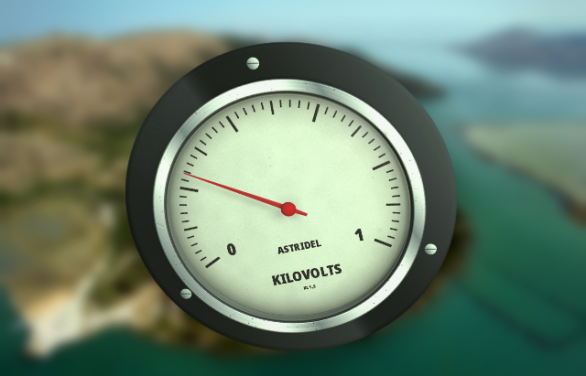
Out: 0.24; kV
